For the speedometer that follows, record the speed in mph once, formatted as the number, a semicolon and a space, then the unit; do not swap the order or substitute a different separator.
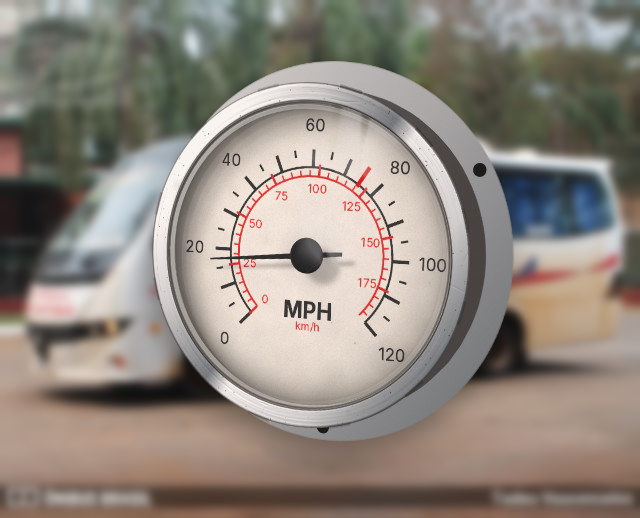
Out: 17.5; mph
